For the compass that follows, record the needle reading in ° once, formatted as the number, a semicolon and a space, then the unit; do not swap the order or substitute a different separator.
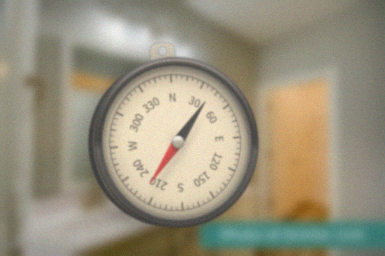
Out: 220; °
